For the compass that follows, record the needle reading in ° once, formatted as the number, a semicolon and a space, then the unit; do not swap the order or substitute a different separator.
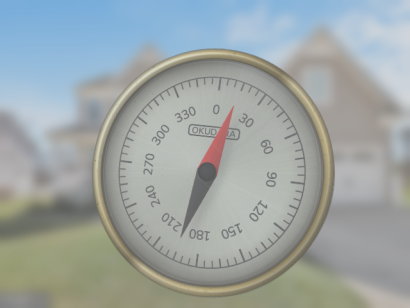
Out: 15; °
